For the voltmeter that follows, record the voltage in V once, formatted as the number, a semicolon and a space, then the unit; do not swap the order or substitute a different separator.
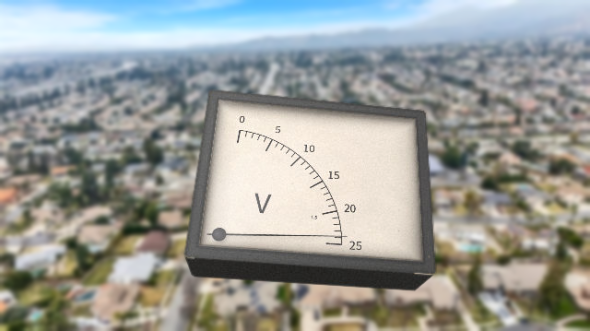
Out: 24; V
